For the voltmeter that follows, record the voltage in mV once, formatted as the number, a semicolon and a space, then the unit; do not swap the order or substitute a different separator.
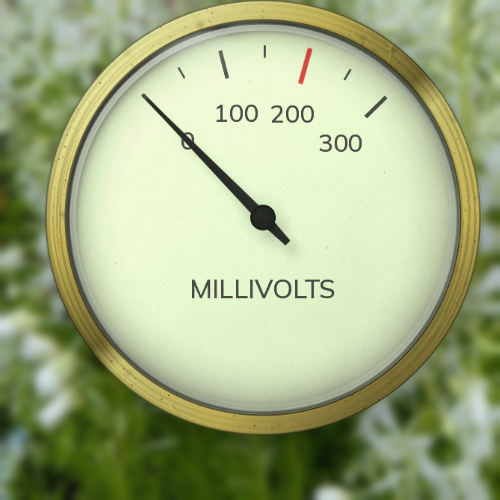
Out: 0; mV
